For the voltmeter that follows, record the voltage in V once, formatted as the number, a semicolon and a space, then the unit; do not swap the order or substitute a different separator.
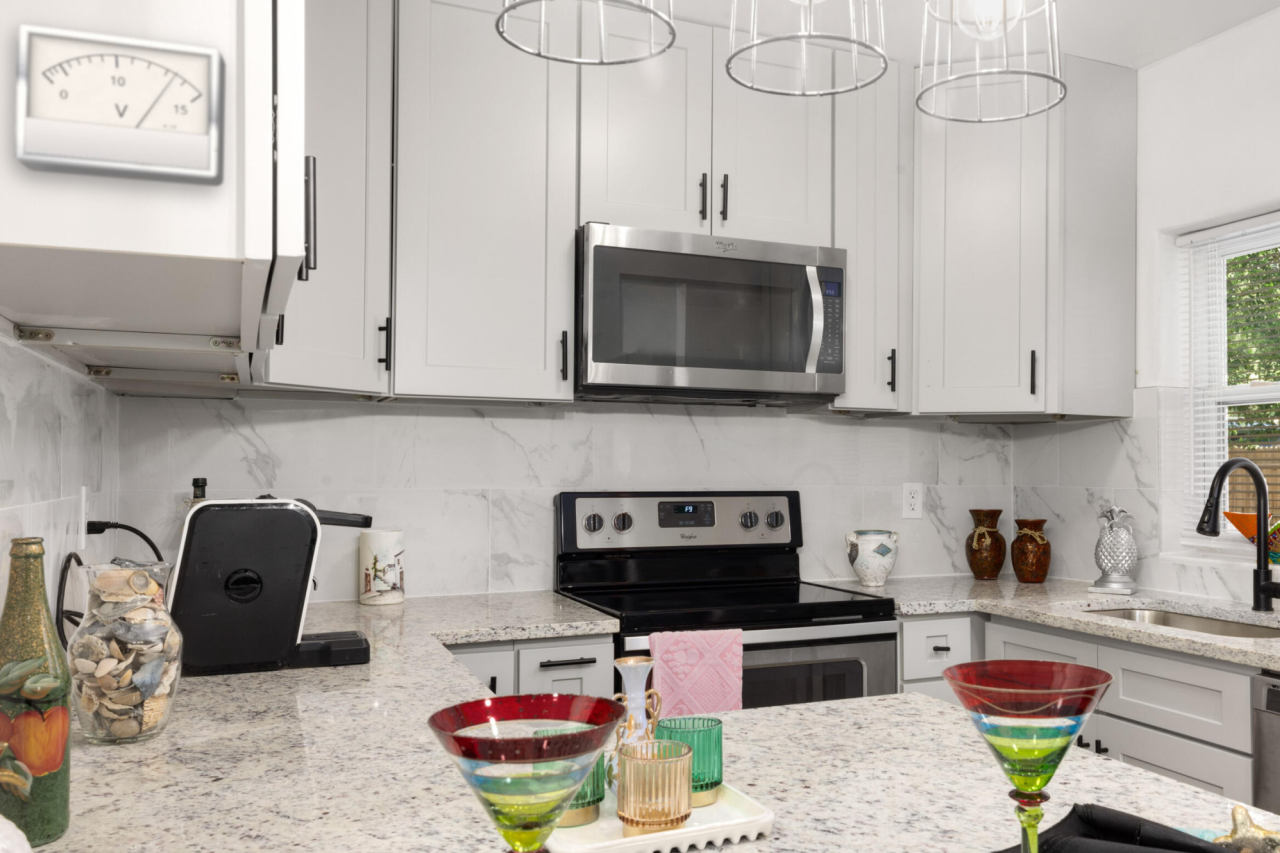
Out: 13.5; V
